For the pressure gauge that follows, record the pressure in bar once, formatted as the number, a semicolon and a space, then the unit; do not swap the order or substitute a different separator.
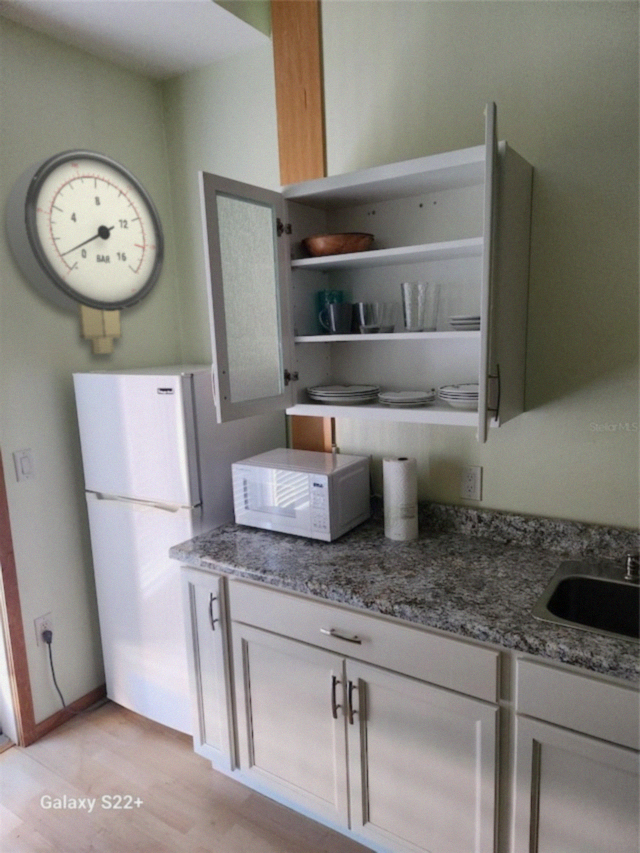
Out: 1; bar
